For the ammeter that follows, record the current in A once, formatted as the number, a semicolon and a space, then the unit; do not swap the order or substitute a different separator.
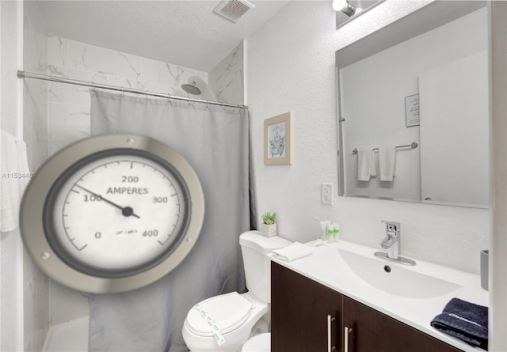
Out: 110; A
